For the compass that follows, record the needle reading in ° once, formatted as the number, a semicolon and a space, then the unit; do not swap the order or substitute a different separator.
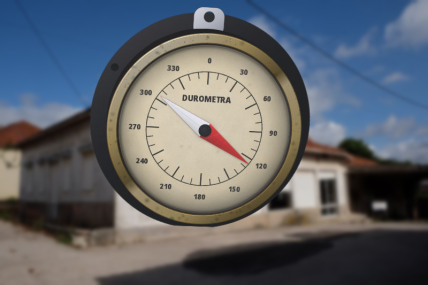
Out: 125; °
